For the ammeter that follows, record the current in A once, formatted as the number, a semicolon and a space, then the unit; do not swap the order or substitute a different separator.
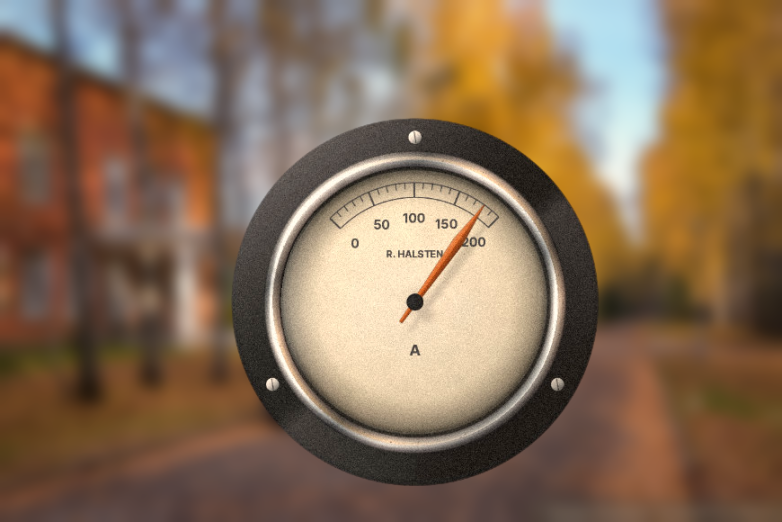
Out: 180; A
